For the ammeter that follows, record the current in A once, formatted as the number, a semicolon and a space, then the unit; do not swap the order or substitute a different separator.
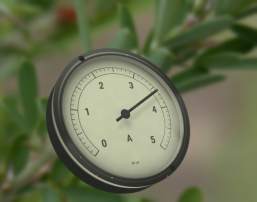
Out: 3.6; A
